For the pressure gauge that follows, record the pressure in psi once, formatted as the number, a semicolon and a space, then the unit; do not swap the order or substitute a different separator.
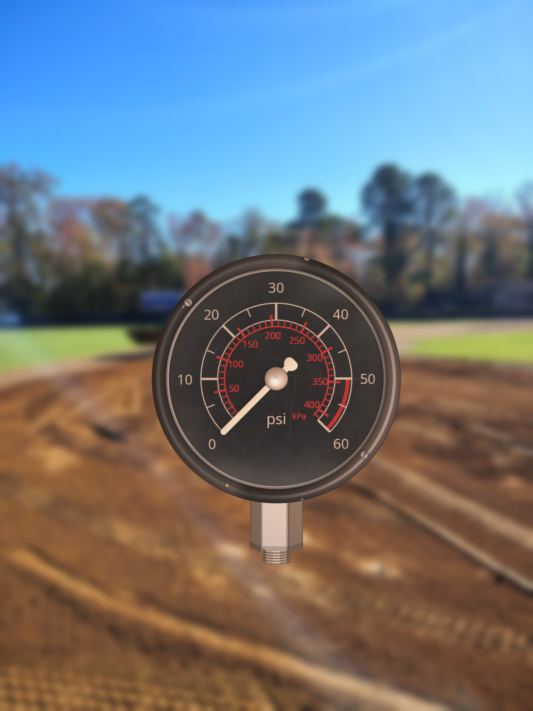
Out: 0; psi
